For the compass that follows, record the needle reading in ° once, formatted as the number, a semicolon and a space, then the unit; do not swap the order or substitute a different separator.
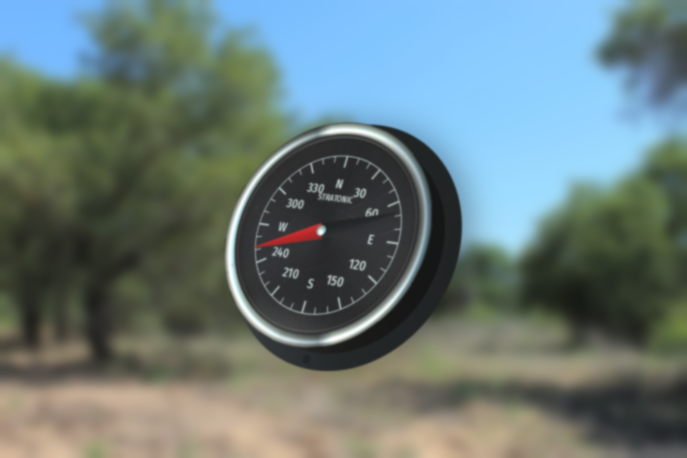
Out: 250; °
